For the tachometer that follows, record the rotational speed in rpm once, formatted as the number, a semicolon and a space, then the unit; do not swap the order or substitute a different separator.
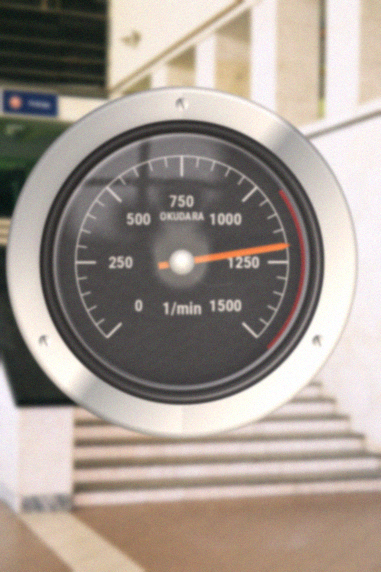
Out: 1200; rpm
